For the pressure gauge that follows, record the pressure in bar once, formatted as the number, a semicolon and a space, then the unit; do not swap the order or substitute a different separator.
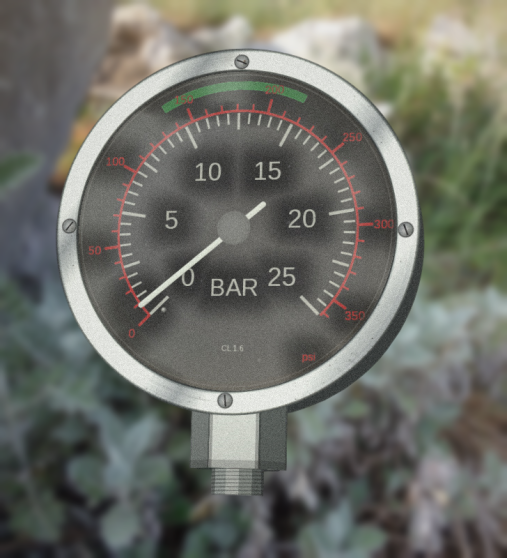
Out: 0.5; bar
